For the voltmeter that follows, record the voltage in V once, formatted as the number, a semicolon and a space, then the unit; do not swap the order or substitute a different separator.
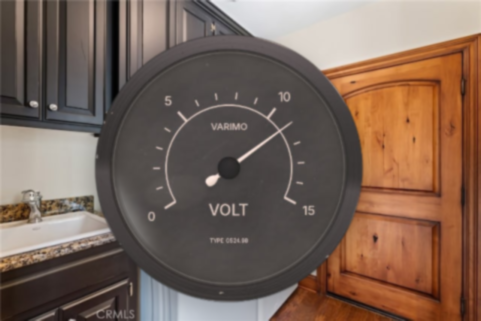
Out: 11; V
